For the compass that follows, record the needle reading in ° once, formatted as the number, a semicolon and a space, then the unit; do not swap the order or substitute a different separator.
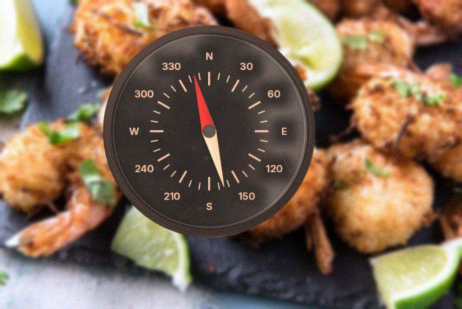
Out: 345; °
